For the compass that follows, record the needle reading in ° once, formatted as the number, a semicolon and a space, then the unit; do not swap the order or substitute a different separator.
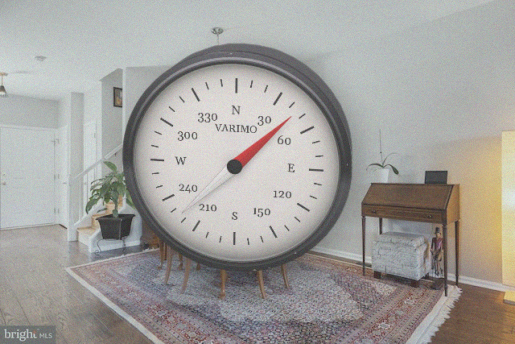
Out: 45; °
